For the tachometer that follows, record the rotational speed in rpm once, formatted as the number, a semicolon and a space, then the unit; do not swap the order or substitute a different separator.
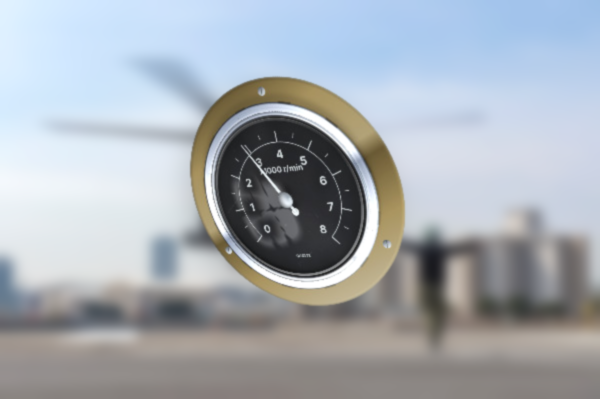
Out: 3000; rpm
